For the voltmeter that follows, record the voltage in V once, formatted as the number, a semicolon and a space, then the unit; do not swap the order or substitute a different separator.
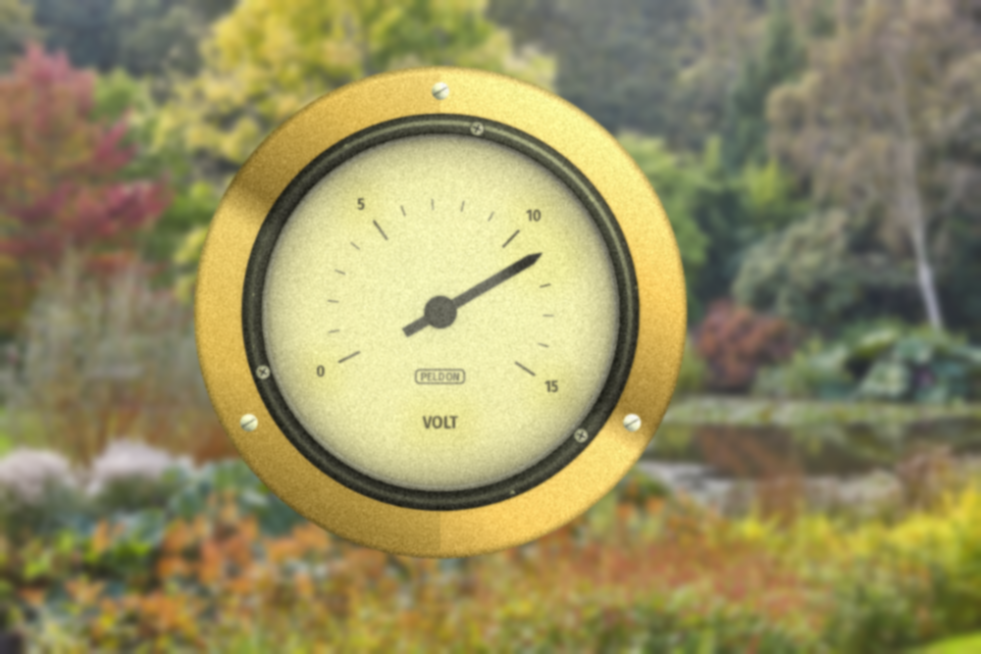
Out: 11; V
